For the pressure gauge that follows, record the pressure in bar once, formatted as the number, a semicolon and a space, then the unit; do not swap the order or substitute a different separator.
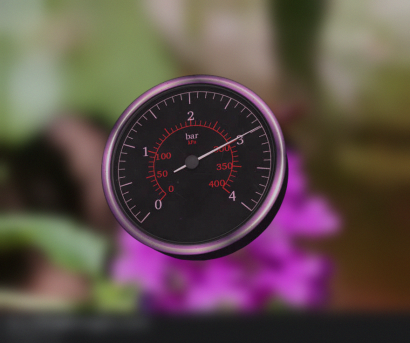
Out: 3; bar
